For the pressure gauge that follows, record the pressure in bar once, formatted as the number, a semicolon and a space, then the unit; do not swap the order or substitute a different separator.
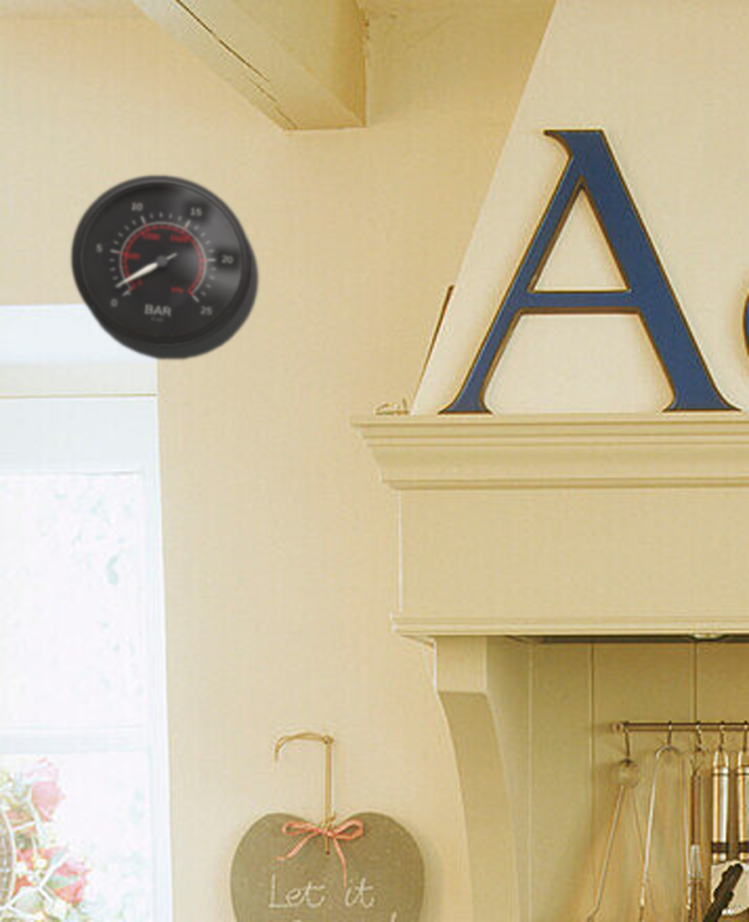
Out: 1; bar
